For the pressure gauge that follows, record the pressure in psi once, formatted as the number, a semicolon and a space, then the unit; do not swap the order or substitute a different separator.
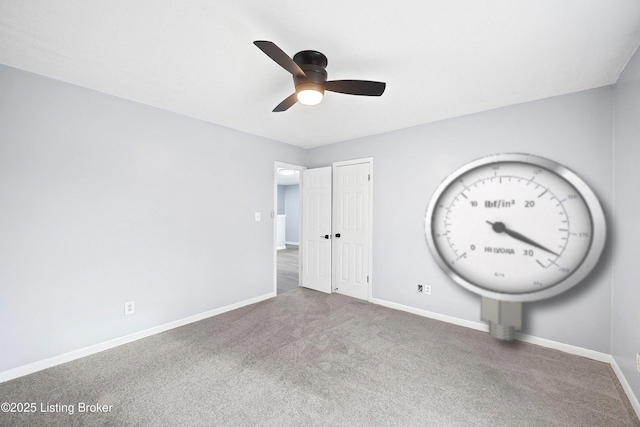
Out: 28; psi
